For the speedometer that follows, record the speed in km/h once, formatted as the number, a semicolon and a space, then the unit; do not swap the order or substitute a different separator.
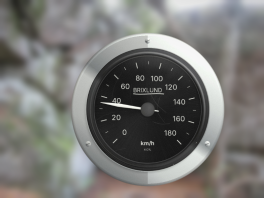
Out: 35; km/h
